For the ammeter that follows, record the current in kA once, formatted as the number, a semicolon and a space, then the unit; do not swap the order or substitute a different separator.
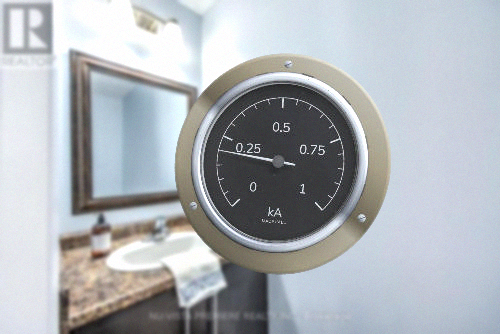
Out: 0.2; kA
